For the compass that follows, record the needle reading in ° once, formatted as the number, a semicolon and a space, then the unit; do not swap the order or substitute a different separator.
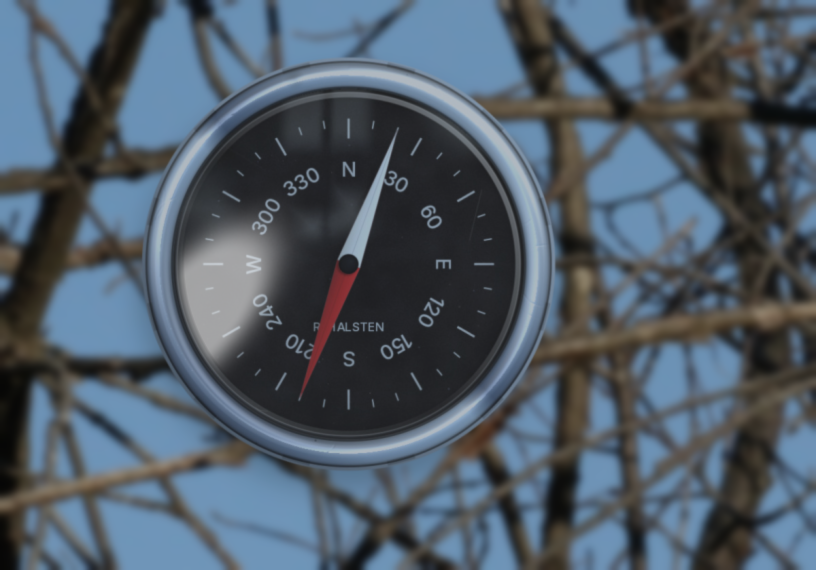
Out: 200; °
